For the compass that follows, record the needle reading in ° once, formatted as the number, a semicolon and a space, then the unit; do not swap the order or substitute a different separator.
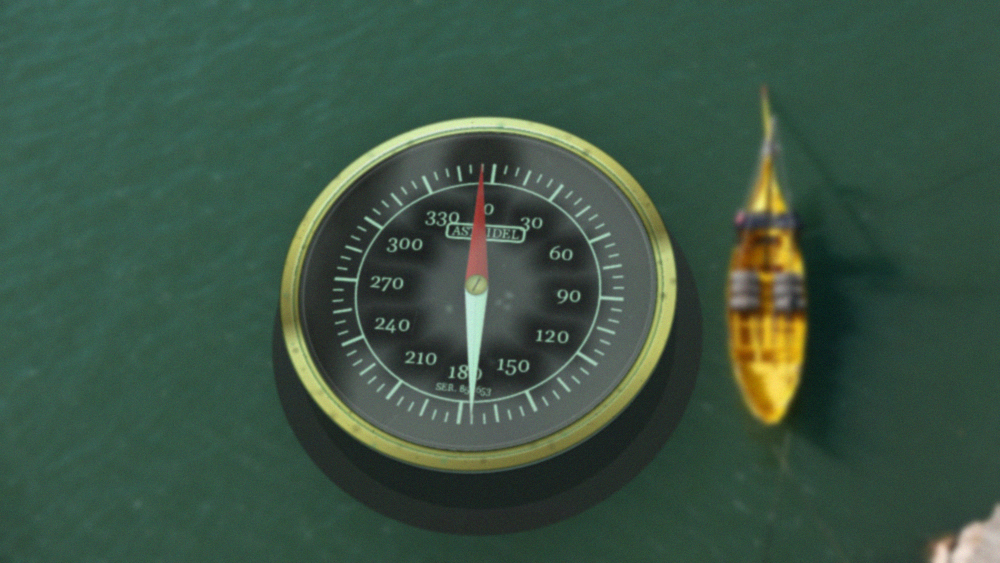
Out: 355; °
